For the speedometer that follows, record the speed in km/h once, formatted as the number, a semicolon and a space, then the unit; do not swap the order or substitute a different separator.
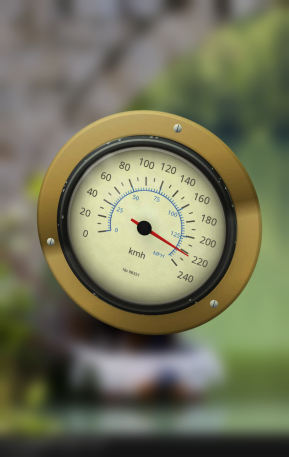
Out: 220; km/h
